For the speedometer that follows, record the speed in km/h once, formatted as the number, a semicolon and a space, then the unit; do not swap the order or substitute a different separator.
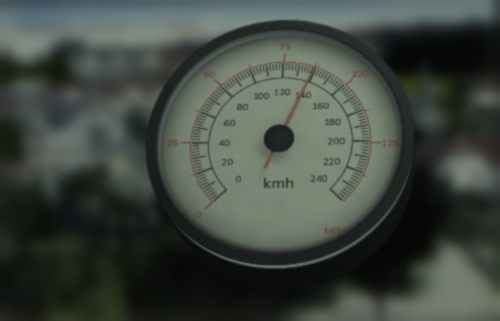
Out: 140; km/h
